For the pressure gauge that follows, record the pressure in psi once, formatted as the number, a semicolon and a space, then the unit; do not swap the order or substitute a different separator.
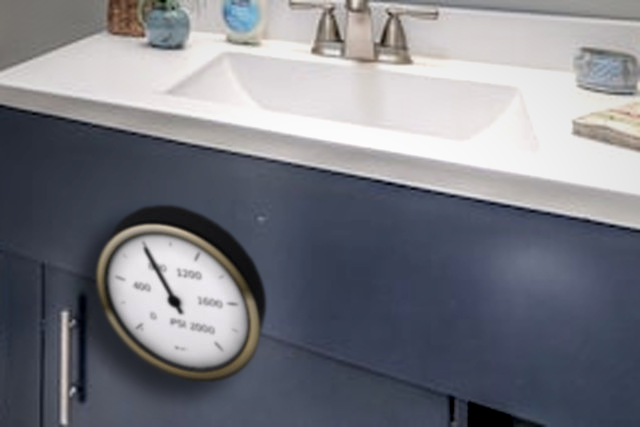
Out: 800; psi
